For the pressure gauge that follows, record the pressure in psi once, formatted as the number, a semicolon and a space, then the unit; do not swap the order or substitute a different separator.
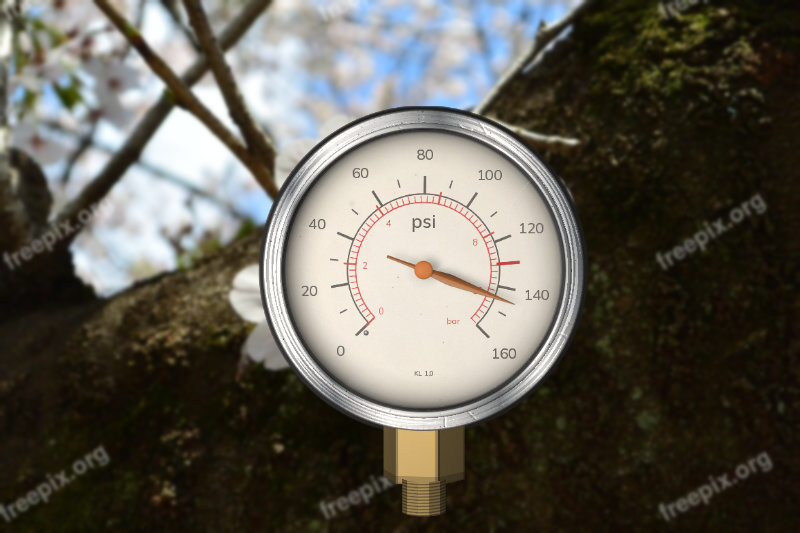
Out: 145; psi
